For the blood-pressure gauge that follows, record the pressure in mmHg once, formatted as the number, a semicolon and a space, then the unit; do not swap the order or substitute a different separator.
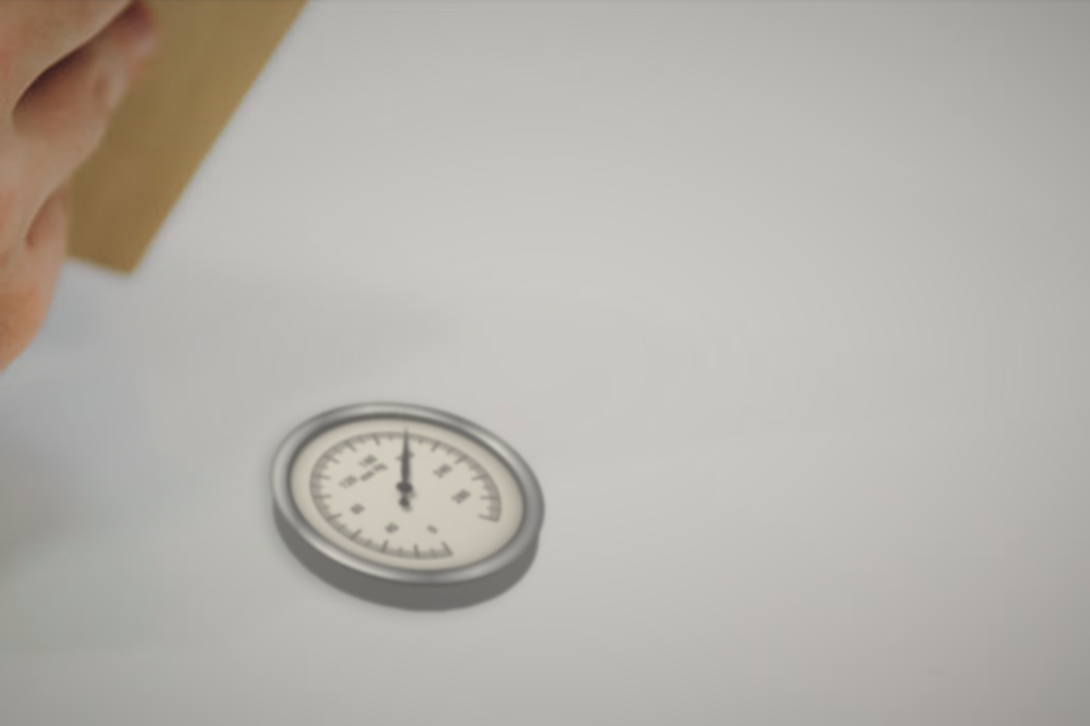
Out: 200; mmHg
